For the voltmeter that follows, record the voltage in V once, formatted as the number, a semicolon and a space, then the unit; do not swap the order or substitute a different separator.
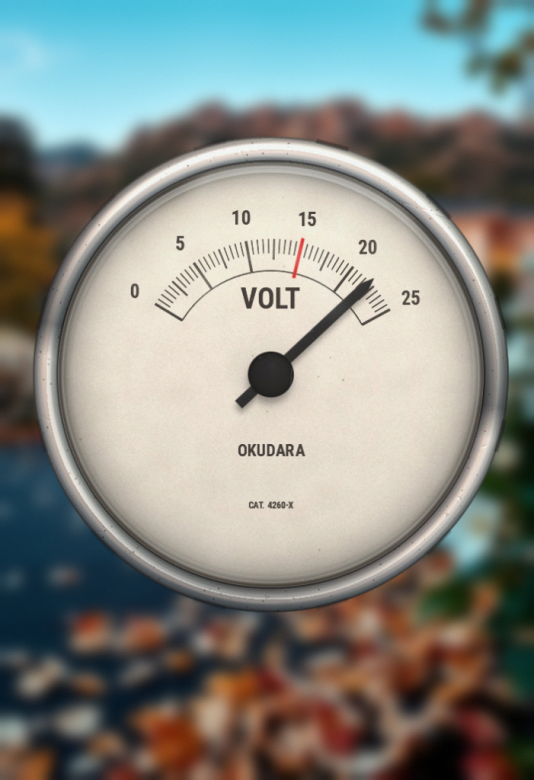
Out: 22; V
